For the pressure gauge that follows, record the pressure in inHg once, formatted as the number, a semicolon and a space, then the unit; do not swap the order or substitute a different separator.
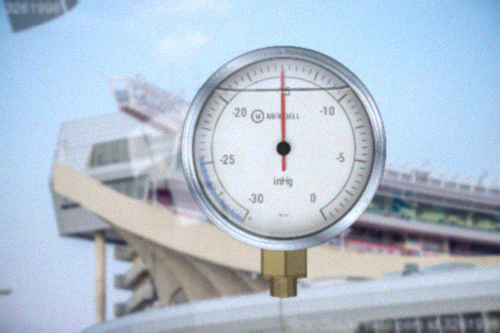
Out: -15; inHg
